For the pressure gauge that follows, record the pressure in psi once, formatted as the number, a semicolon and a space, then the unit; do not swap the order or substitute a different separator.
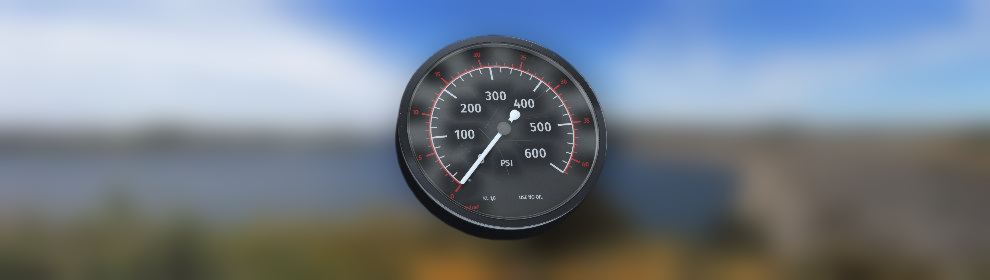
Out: 0; psi
